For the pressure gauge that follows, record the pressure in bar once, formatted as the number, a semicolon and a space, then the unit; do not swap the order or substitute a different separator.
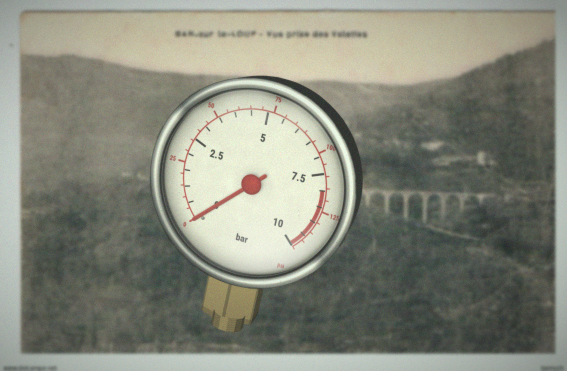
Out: 0; bar
